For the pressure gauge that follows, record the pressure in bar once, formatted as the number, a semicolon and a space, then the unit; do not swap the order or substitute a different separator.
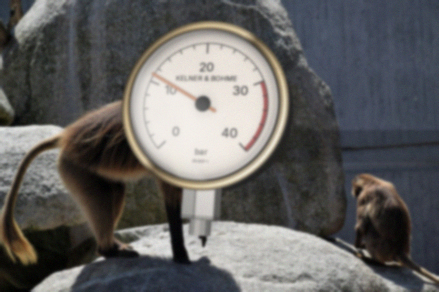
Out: 11; bar
